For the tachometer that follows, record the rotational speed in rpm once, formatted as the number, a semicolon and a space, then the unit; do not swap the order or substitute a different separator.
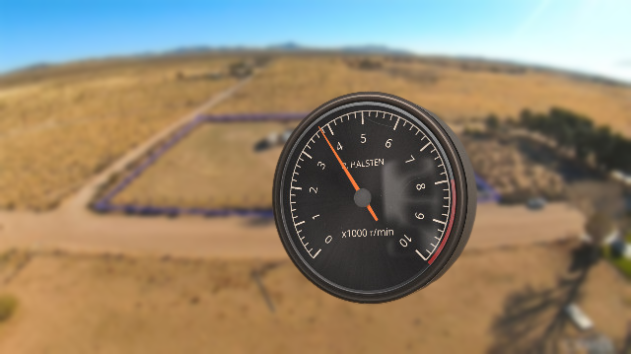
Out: 3800; rpm
